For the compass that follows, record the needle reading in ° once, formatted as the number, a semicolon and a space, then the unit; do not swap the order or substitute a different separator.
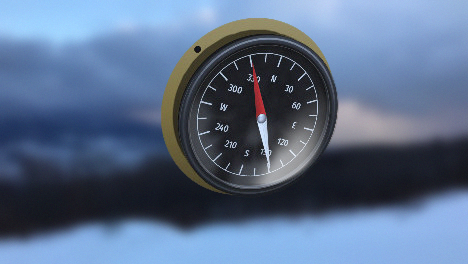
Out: 330; °
